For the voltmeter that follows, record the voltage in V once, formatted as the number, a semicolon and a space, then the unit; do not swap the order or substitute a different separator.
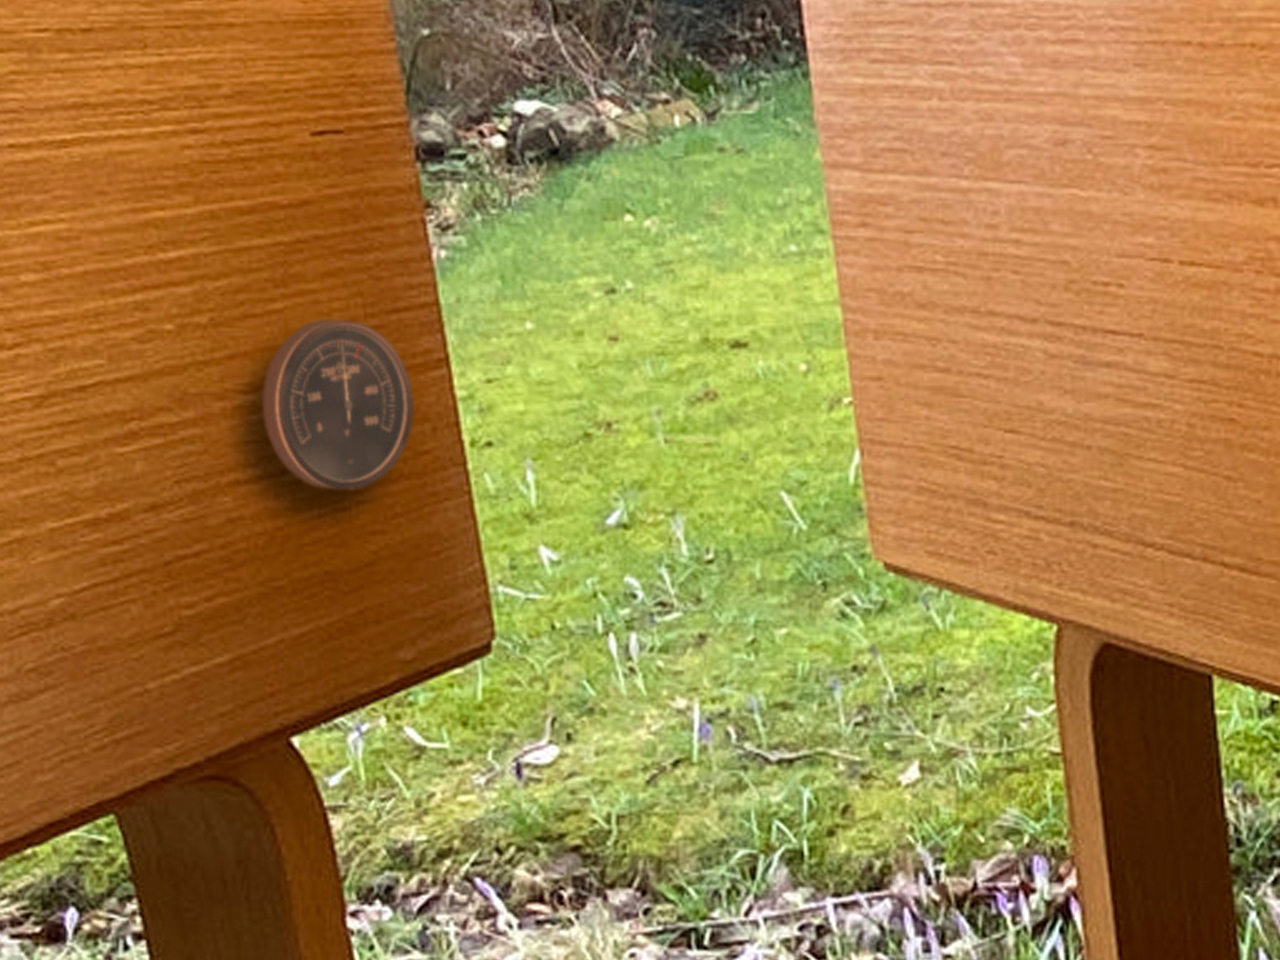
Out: 250; V
